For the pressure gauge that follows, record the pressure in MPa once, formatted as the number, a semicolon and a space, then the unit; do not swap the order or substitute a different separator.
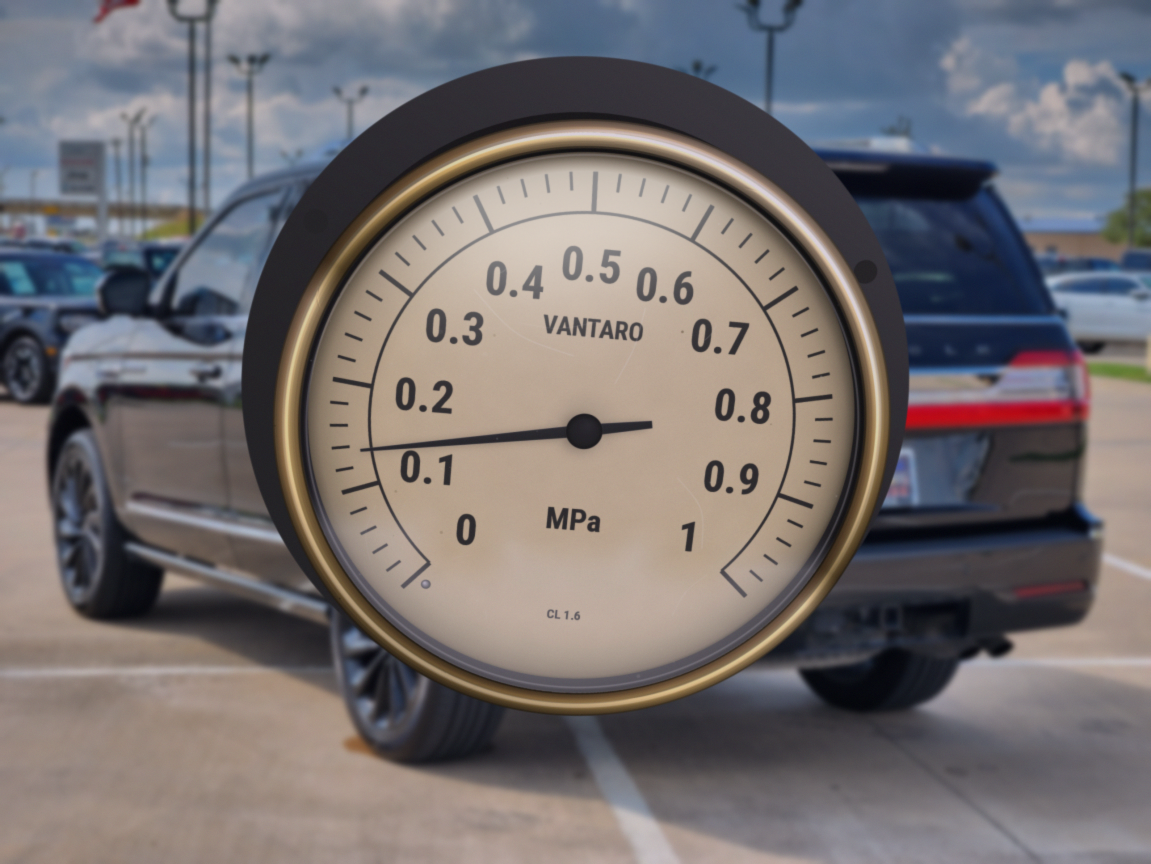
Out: 0.14; MPa
